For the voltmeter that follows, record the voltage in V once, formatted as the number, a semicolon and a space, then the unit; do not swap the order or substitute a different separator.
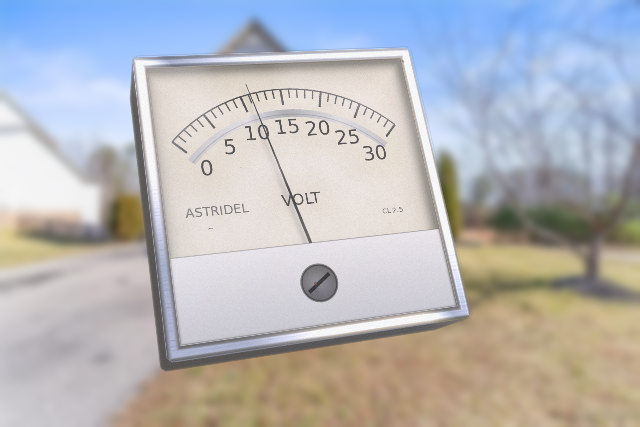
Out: 11; V
